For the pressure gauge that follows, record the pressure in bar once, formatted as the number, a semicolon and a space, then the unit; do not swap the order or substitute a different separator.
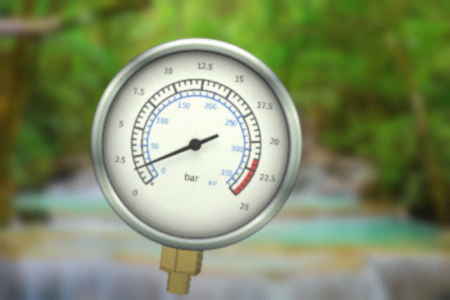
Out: 1.5; bar
